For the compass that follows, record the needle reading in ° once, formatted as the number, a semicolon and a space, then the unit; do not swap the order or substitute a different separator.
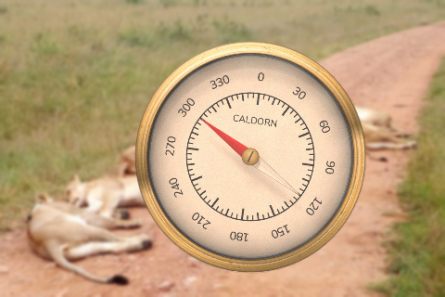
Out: 300; °
